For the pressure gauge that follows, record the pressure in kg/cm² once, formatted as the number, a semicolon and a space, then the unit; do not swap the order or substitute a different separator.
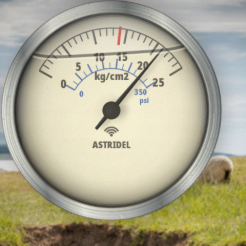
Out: 21; kg/cm²
